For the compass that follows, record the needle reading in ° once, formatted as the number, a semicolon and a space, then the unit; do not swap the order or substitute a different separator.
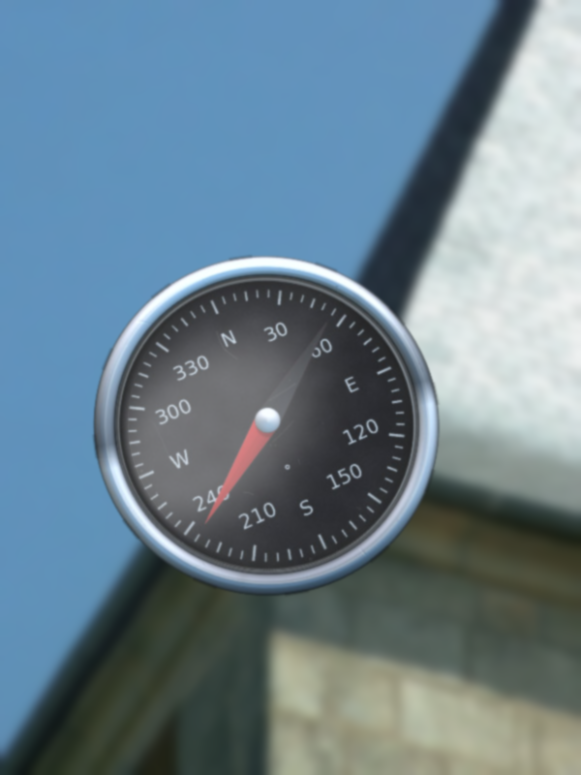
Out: 235; °
